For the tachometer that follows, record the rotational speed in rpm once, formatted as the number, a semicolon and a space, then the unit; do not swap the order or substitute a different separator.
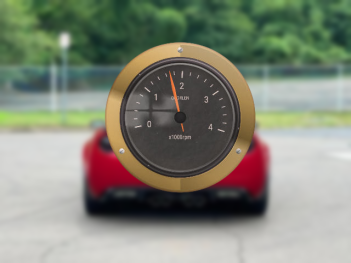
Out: 1700; rpm
